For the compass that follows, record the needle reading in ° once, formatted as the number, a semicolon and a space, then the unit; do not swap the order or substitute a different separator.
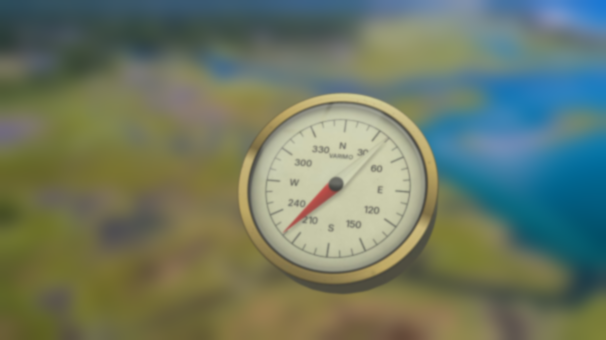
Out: 220; °
